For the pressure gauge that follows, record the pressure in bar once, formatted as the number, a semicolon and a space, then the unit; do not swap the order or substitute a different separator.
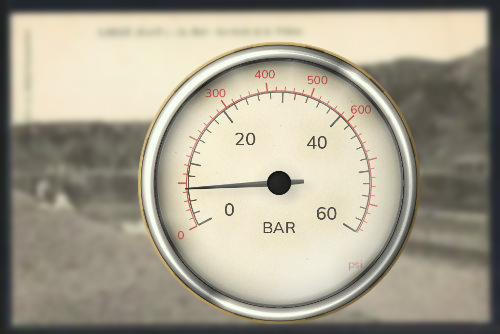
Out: 6; bar
